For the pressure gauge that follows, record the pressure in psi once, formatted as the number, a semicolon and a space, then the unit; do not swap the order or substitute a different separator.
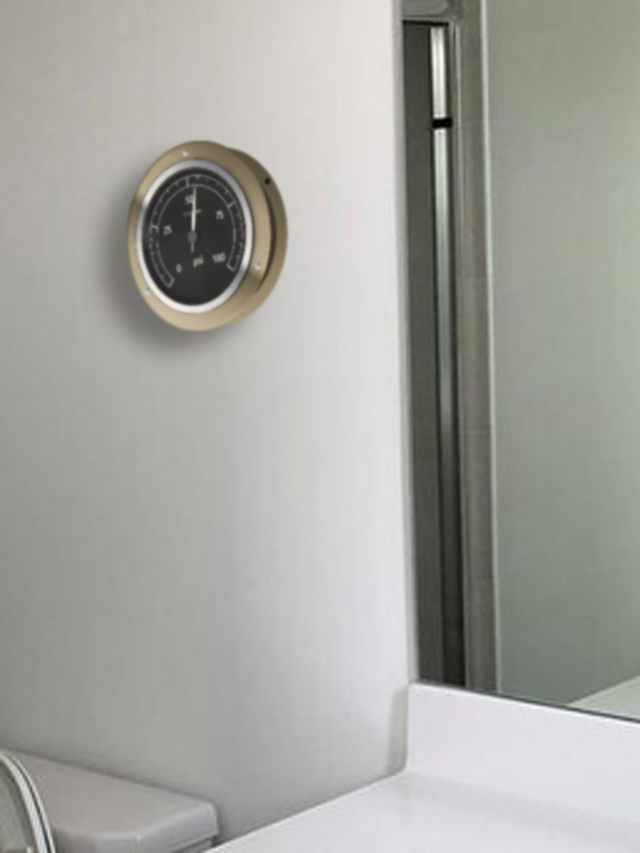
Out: 55; psi
